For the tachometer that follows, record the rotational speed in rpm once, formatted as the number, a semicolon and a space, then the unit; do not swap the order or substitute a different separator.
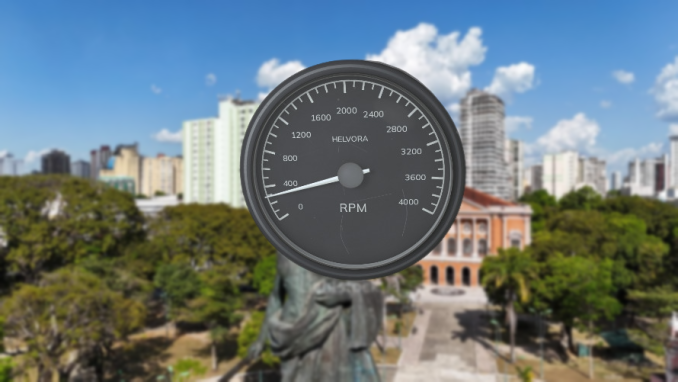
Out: 300; rpm
